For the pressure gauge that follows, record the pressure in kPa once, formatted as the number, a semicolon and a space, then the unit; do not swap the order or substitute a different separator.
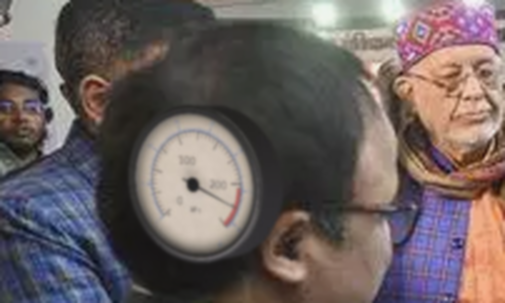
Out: 225; kPa
